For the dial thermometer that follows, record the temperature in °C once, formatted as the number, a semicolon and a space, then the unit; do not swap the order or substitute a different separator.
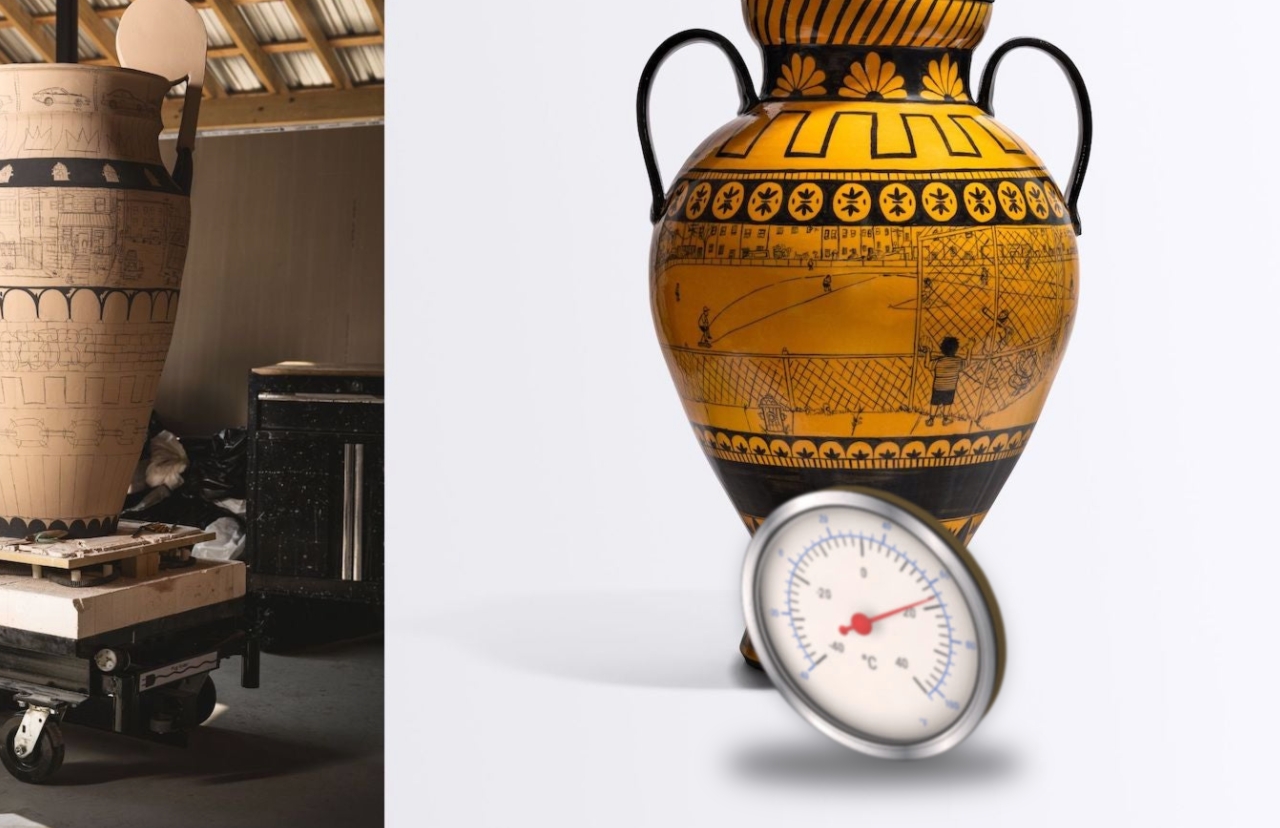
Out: 18; °C
